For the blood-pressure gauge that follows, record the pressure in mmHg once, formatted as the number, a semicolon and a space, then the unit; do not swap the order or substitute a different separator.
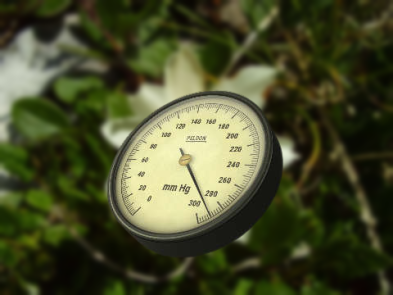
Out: 290; mmHg
